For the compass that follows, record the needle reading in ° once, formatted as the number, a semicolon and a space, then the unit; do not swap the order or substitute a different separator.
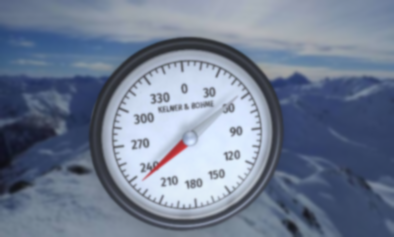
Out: 235; °
